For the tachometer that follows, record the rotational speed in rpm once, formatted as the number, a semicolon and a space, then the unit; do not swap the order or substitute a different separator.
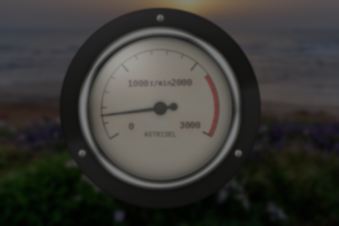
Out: 300; rpm
